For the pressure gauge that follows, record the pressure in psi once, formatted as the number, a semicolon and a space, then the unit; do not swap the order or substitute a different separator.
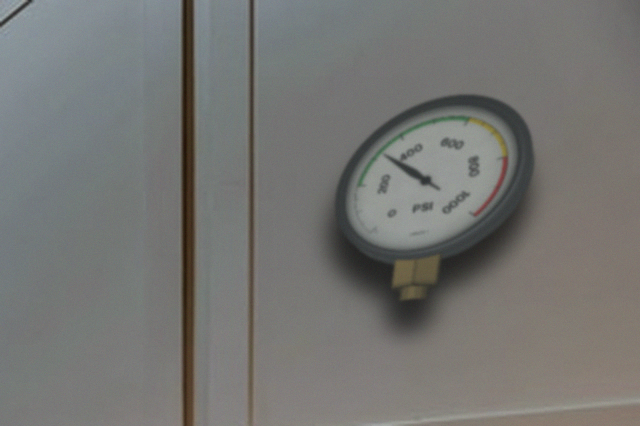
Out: 325; psi
